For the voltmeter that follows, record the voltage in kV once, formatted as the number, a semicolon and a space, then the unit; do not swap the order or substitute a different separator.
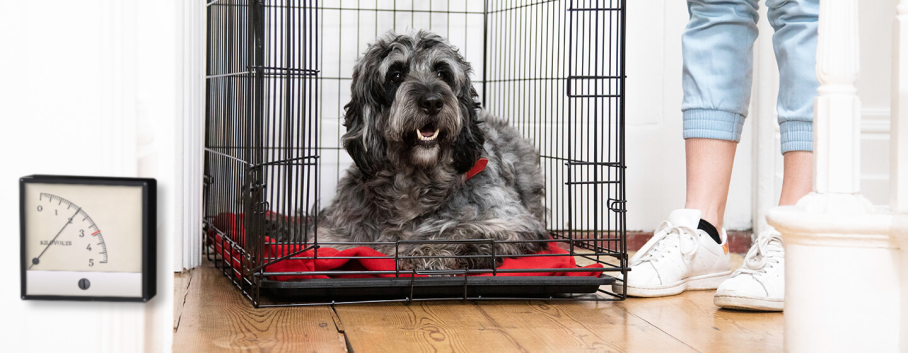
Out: 2; kV
